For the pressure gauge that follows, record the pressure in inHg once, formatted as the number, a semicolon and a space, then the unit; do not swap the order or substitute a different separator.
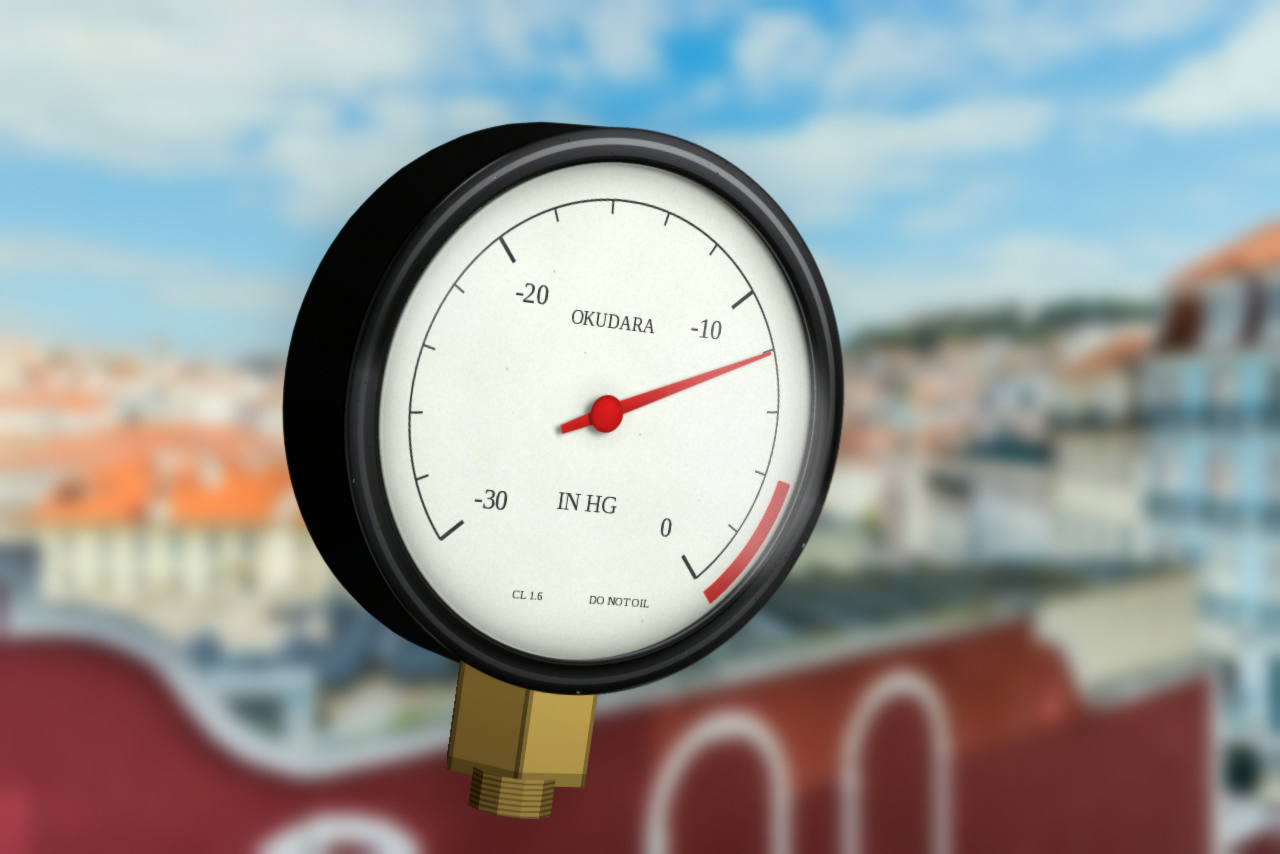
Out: -8; inHg
